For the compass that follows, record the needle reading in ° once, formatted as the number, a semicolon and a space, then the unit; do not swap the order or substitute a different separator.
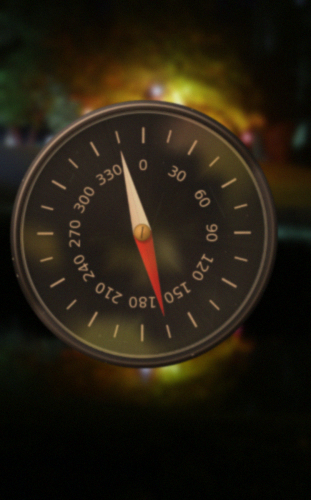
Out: 165; °
